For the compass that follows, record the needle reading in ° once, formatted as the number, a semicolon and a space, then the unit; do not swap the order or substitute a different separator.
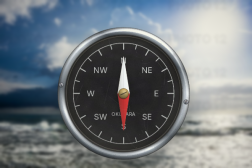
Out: 180; °
